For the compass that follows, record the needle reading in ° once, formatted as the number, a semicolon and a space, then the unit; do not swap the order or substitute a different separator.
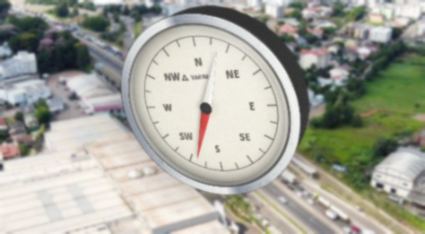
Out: 202.5; °
